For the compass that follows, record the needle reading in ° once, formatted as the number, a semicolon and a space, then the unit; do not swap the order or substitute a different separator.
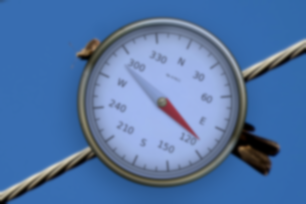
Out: 110; °
